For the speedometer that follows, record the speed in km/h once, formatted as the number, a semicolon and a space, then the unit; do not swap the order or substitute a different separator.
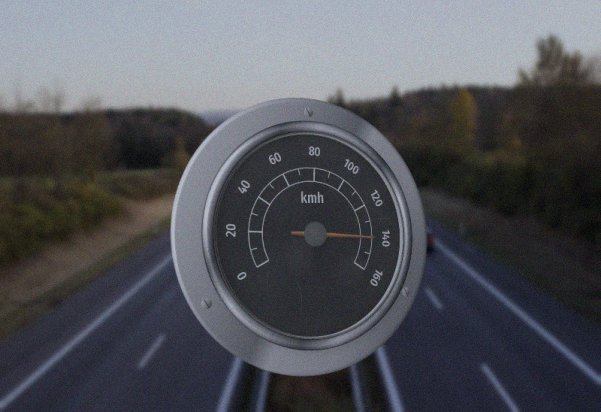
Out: 140; km/h
